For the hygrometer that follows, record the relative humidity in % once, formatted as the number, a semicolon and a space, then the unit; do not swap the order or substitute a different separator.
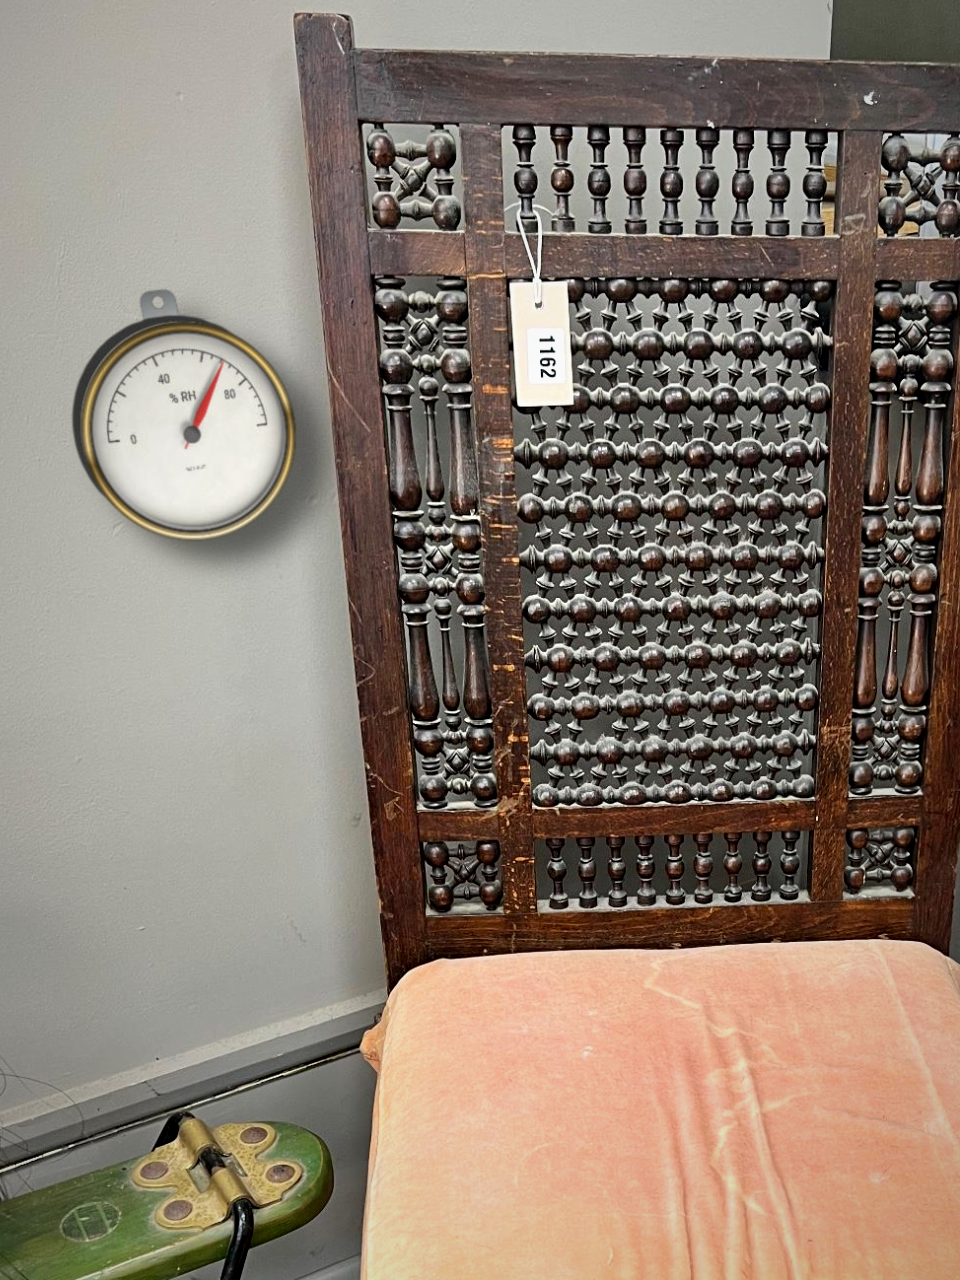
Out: 68; %
